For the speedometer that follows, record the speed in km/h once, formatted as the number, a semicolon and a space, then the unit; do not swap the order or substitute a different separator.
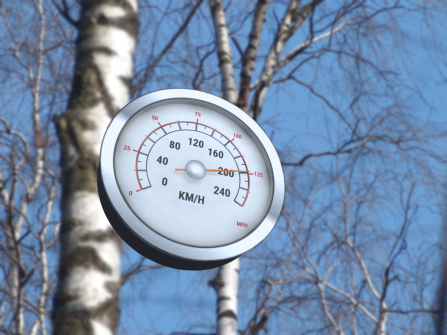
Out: 200; km/h
